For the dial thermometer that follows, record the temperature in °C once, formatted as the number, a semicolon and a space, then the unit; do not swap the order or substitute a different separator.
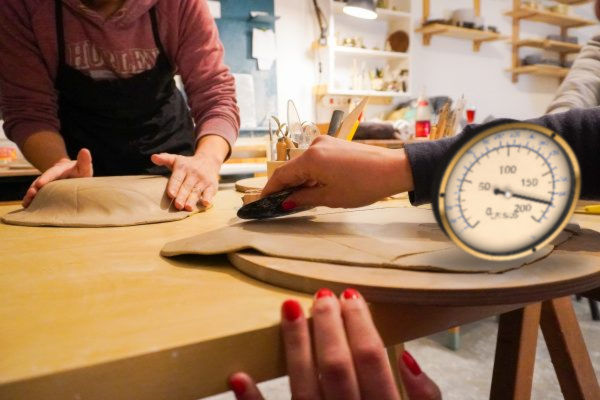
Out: 180; °C
